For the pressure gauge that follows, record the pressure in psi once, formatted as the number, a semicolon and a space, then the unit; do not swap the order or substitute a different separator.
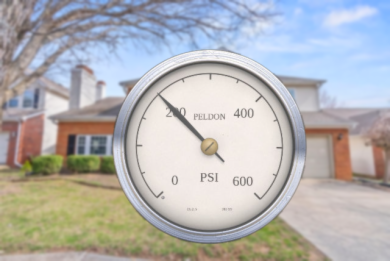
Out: 200; psi
